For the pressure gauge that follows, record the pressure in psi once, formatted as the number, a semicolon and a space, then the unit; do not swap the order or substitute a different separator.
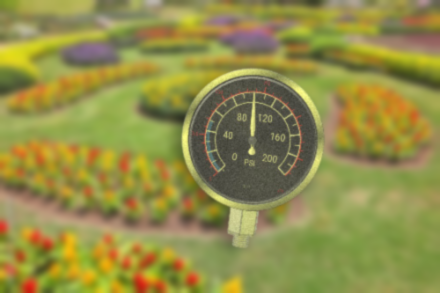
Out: 100; psi
